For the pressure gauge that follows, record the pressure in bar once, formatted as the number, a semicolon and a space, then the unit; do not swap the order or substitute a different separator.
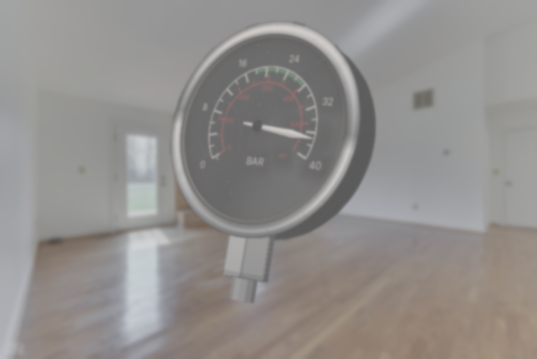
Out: 37; bar
